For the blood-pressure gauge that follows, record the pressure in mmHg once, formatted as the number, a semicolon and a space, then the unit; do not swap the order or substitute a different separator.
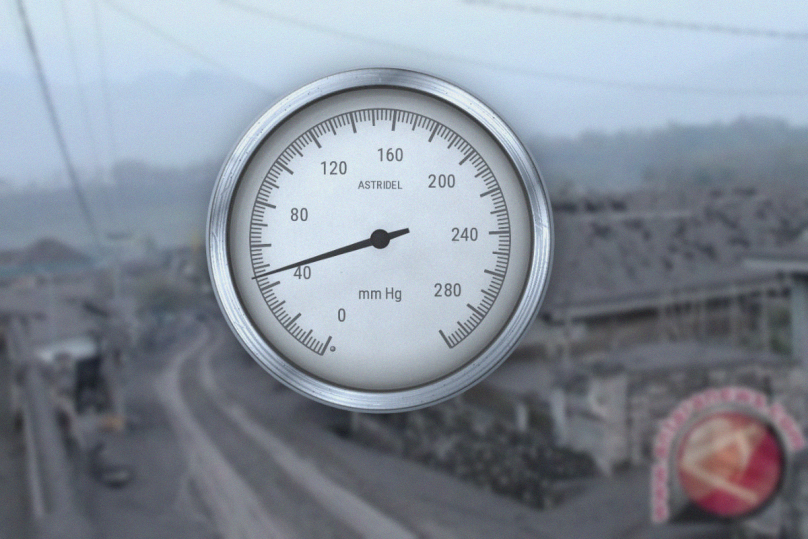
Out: 46; mmHg
